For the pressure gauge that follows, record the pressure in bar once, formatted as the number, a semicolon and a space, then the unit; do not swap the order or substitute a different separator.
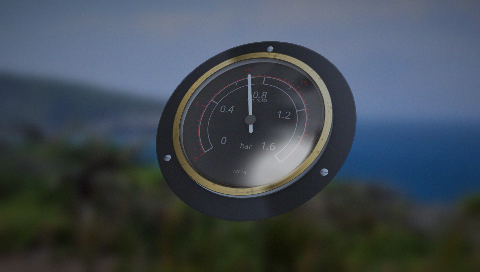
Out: 0.7; bar
